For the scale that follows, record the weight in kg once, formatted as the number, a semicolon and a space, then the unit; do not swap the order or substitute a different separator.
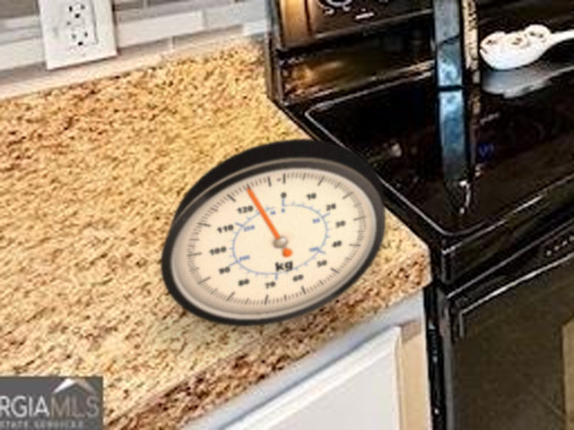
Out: 125; kg
